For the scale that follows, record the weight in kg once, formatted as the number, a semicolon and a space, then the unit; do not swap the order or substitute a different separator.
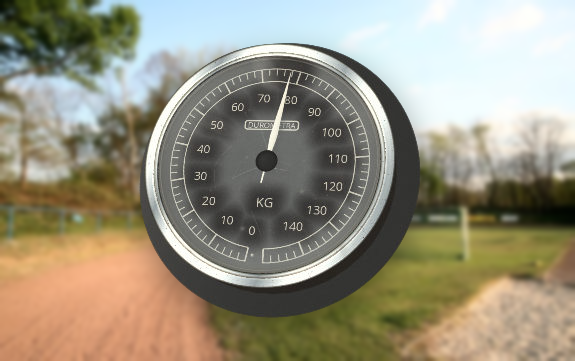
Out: 78; kg
